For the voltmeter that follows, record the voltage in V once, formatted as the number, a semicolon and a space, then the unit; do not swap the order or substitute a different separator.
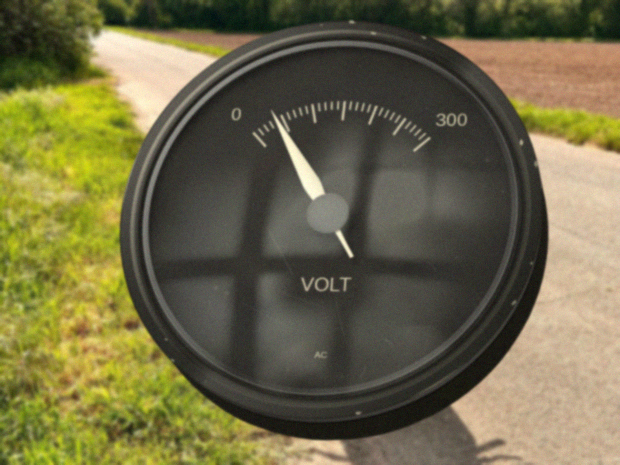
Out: 40; V
